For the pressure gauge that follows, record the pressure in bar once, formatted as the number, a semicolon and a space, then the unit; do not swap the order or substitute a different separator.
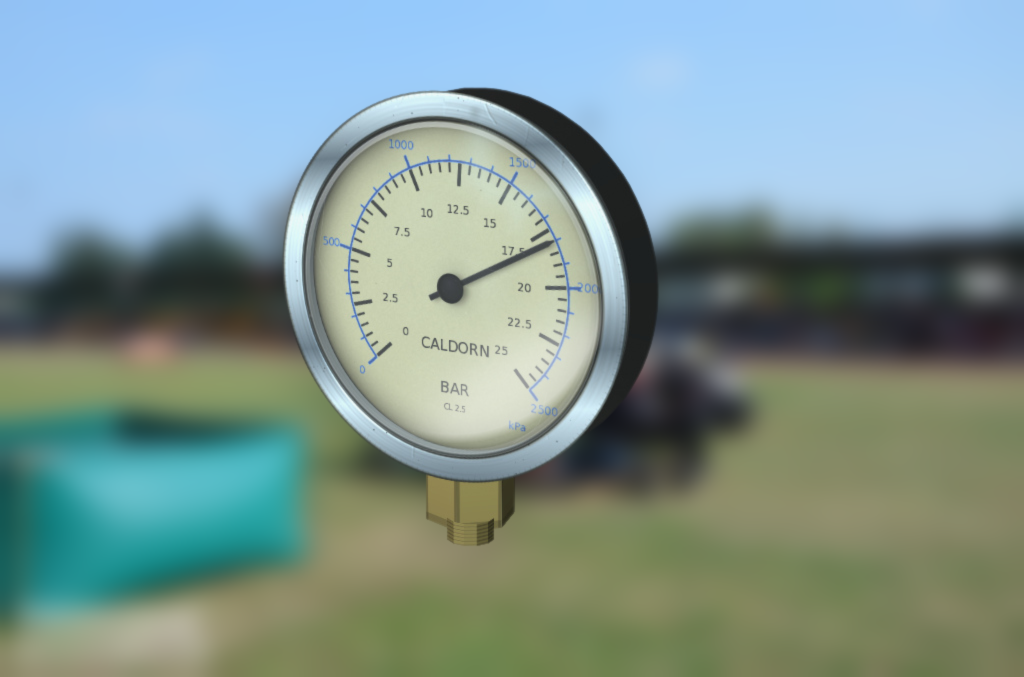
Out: 18; bar
